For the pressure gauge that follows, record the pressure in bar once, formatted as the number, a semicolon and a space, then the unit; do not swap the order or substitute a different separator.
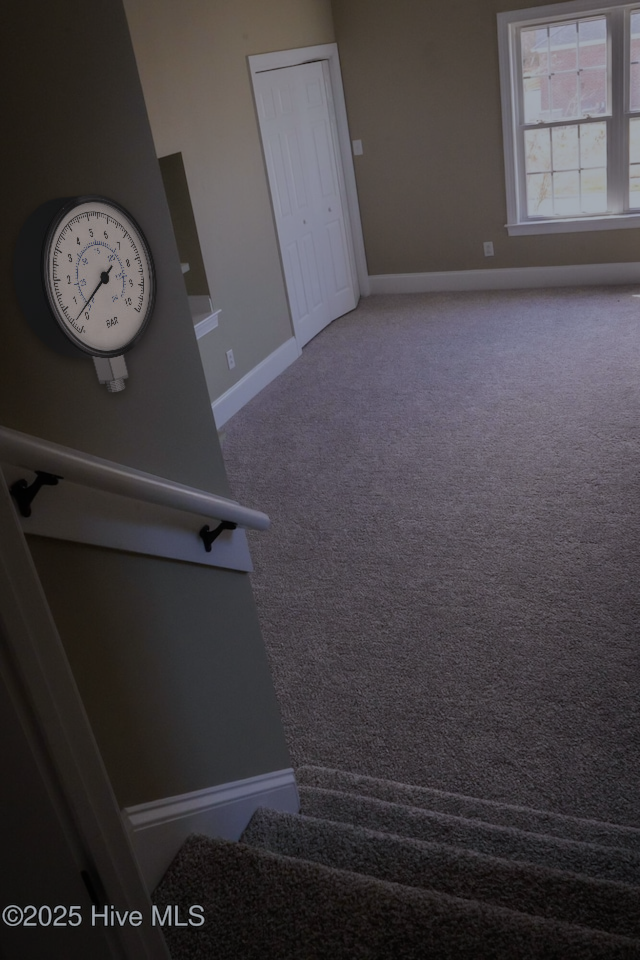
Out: 0.5; bar
